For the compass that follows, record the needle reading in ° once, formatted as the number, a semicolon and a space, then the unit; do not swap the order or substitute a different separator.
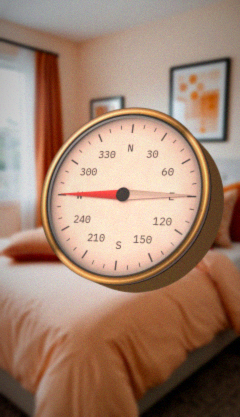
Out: 270; °
